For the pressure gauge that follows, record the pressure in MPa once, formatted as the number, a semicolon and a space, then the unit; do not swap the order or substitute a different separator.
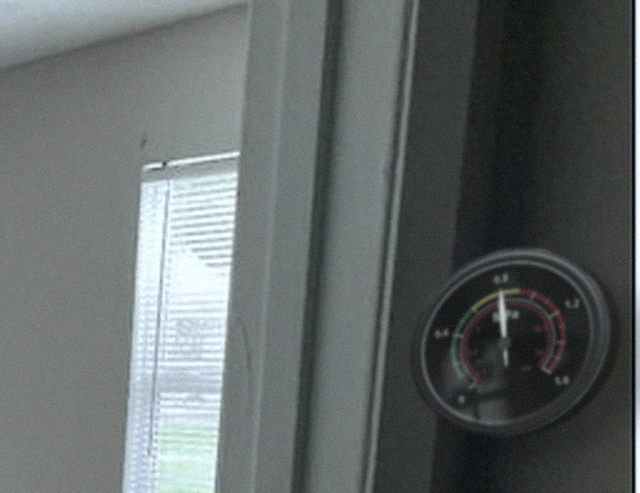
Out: 0.8; MPa
